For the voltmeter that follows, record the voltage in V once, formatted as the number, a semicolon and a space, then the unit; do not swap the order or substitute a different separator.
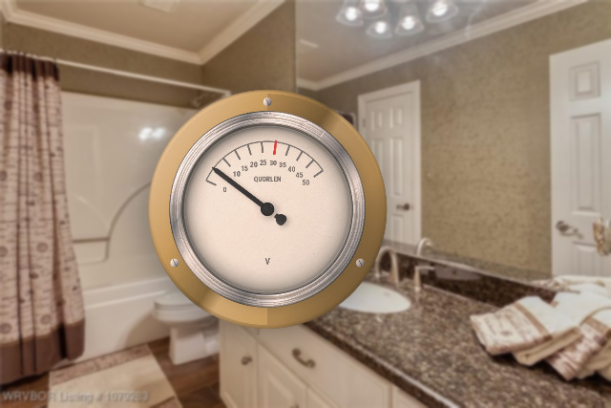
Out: 5; V
